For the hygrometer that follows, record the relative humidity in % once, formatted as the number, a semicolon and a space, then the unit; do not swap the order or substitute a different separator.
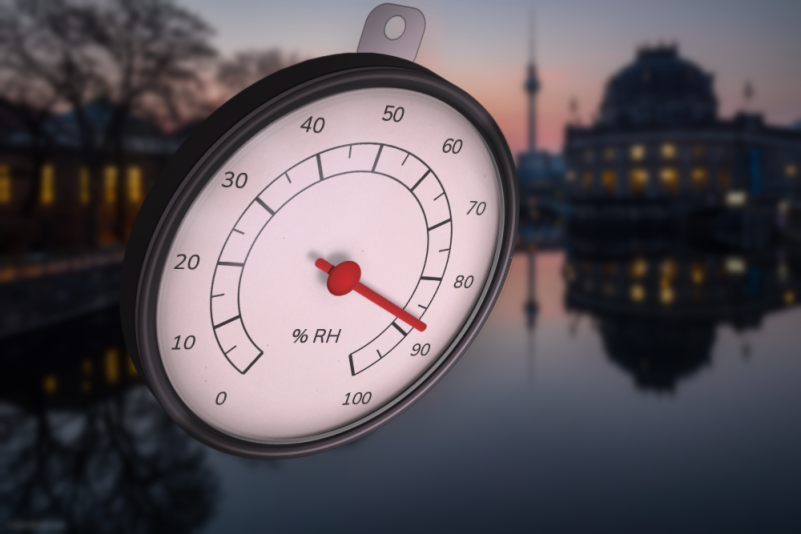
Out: 87.5; %
